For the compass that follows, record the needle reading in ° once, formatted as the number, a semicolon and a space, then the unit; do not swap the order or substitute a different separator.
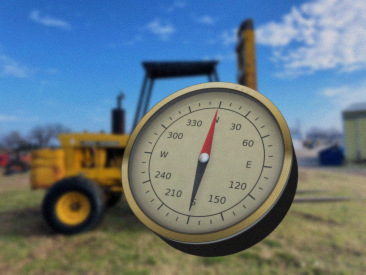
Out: 0; °
